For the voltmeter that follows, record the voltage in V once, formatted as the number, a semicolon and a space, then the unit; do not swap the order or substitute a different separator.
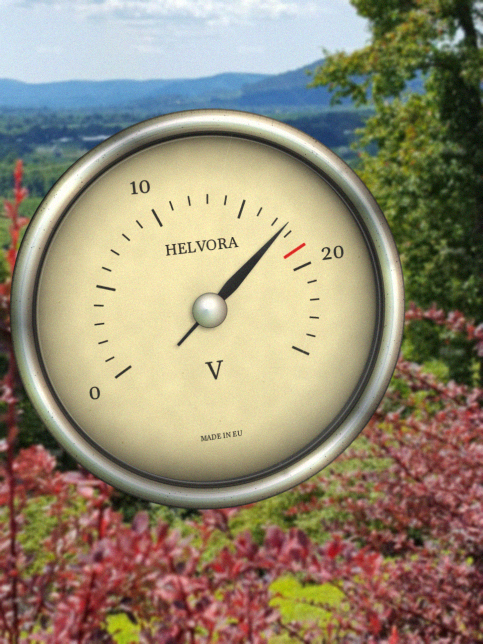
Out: 17.5; V
